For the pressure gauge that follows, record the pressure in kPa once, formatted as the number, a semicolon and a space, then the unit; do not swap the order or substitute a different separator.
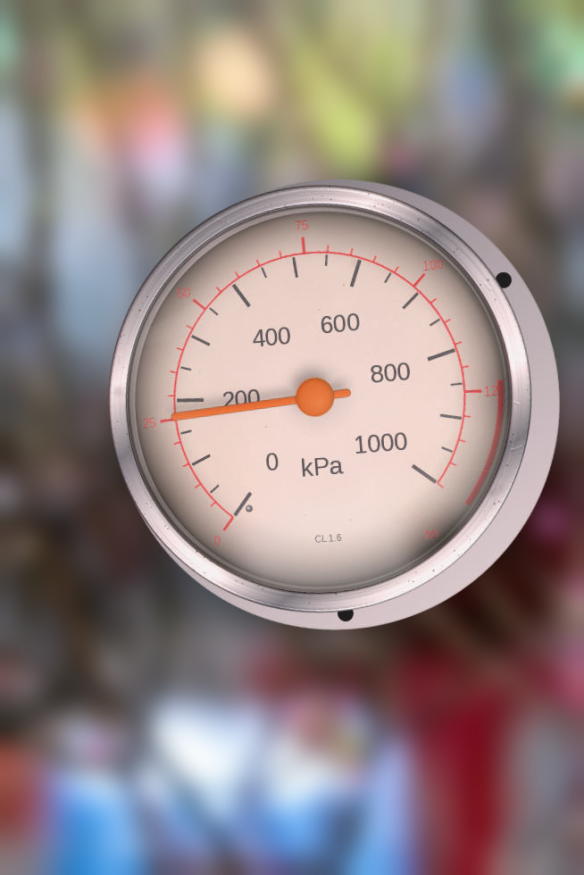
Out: 175; kPa
